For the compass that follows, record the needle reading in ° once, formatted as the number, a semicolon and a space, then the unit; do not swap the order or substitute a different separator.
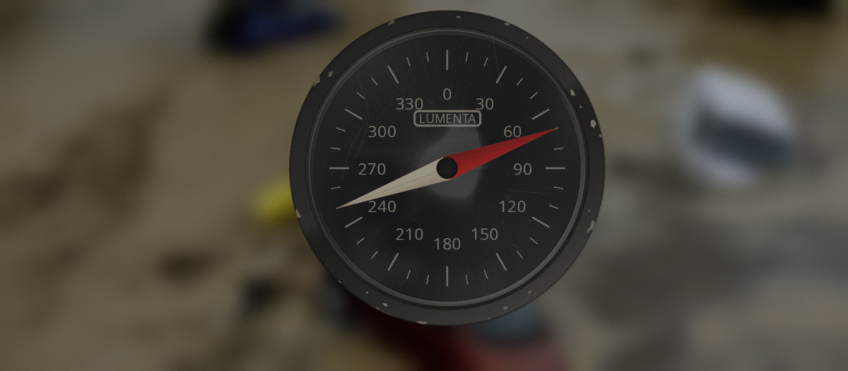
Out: 70; °
